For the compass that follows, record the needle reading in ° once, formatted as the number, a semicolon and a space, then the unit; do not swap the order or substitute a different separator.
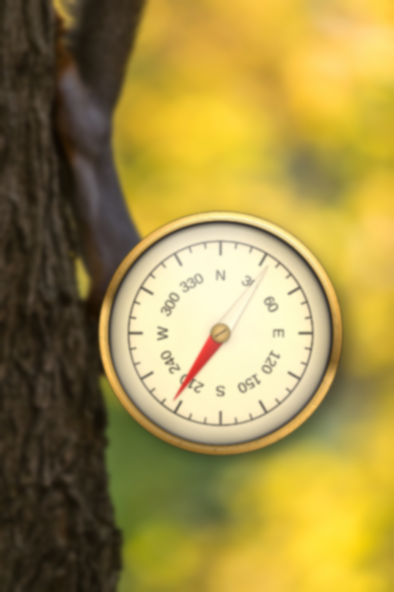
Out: 215; °
